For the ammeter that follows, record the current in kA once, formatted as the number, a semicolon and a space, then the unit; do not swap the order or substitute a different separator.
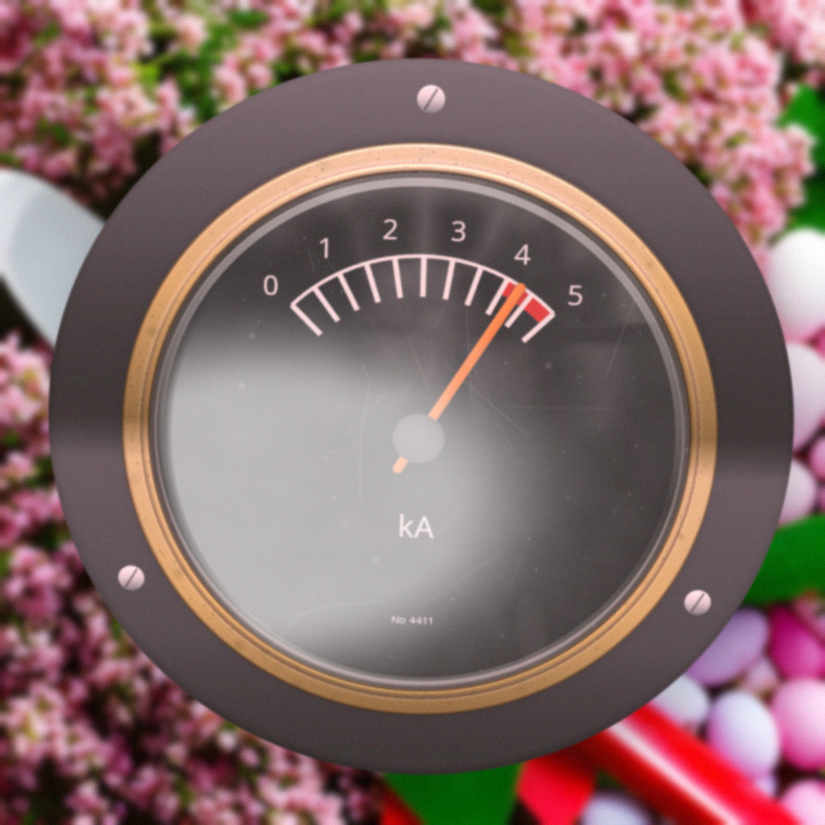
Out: 4.25; kA
